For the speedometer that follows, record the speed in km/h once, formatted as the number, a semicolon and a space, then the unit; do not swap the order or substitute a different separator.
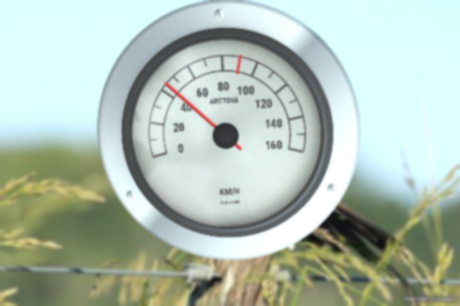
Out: 45; km/h
